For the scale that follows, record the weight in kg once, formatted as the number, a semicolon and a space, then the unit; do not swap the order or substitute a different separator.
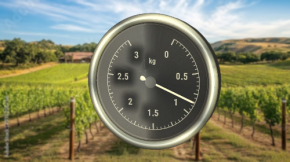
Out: 0.85; kg
